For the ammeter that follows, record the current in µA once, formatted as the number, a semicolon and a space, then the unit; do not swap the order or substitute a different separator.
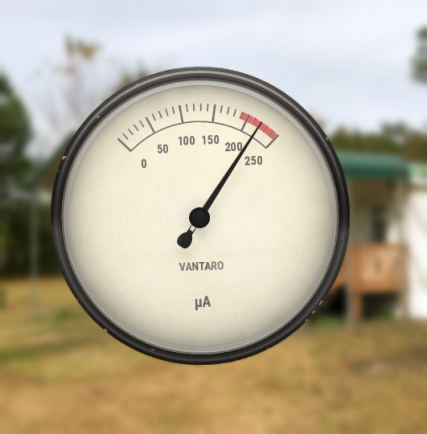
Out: 220; µA
